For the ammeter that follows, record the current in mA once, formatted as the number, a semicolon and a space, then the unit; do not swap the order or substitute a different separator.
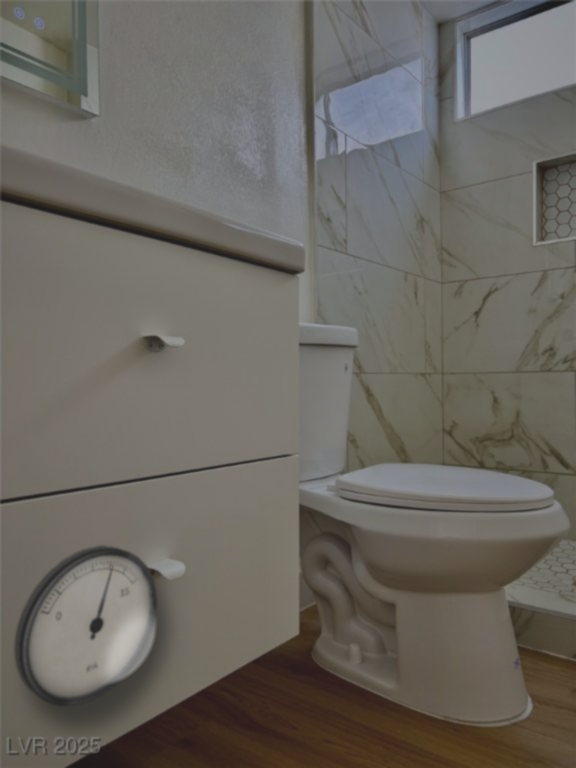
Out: 10; mA
